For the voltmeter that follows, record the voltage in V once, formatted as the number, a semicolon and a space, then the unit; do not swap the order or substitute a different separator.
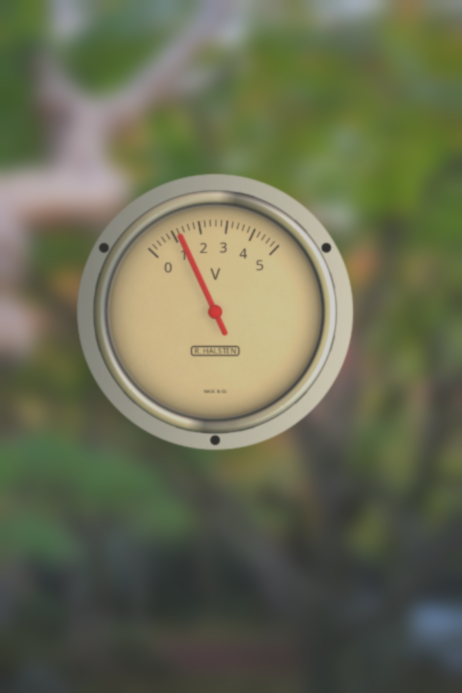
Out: 1.2; V
